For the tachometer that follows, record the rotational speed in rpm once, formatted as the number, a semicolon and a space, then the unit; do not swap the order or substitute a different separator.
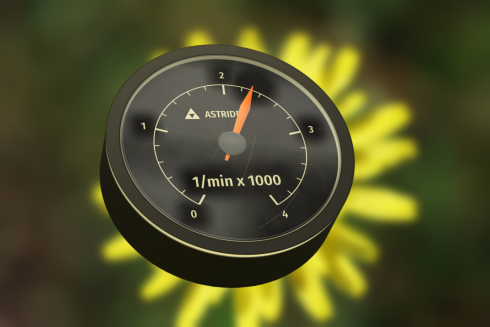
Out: 2300; rpm
